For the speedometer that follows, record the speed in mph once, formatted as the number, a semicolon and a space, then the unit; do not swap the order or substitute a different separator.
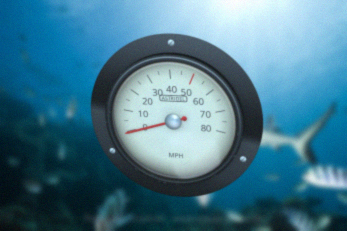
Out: 0; mph
